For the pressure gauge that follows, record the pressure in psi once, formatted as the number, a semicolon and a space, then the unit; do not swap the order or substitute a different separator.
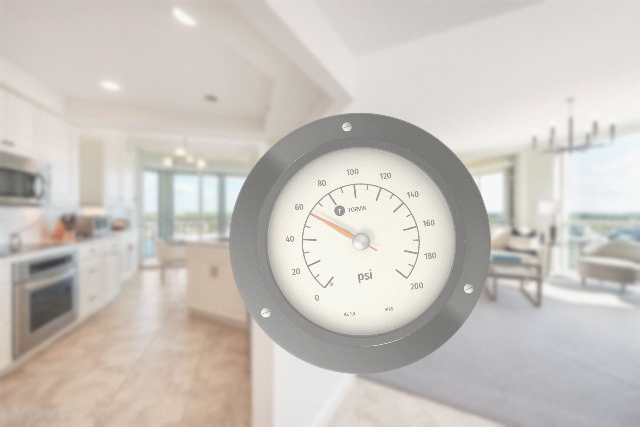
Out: 60; psi
